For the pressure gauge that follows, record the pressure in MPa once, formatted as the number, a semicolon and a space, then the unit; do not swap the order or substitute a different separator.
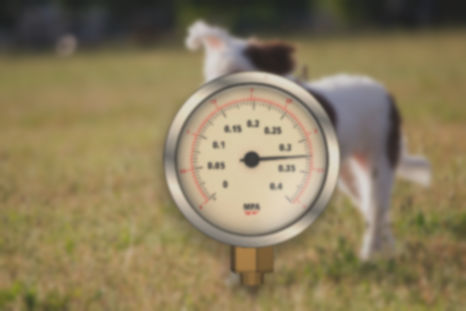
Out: 0.325; MPa
